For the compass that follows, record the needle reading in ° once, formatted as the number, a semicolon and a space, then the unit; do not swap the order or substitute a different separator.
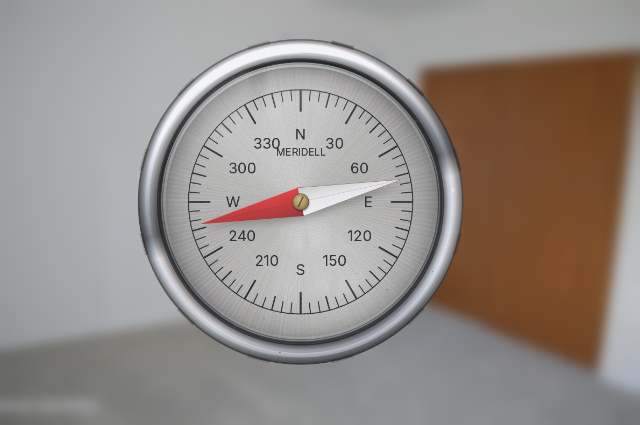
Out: 257.5; °
